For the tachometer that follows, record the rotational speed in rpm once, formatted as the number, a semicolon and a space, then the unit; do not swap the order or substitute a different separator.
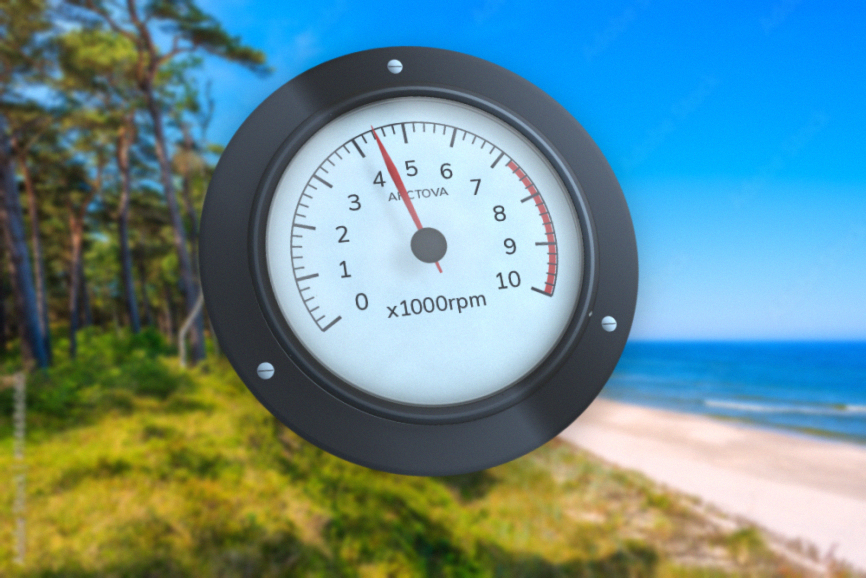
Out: 4400; rpm
